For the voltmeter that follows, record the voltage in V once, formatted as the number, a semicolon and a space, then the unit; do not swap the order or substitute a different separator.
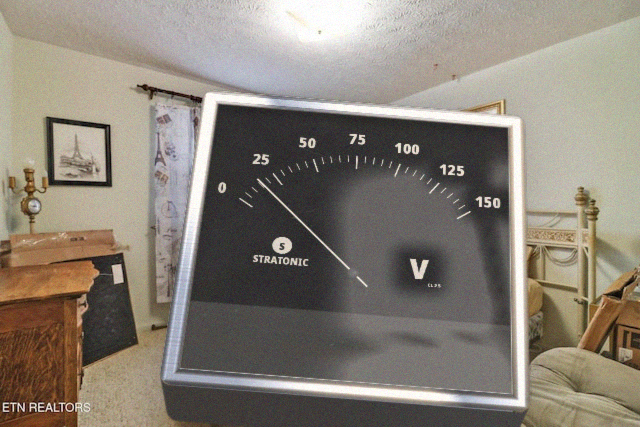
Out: 15; V
